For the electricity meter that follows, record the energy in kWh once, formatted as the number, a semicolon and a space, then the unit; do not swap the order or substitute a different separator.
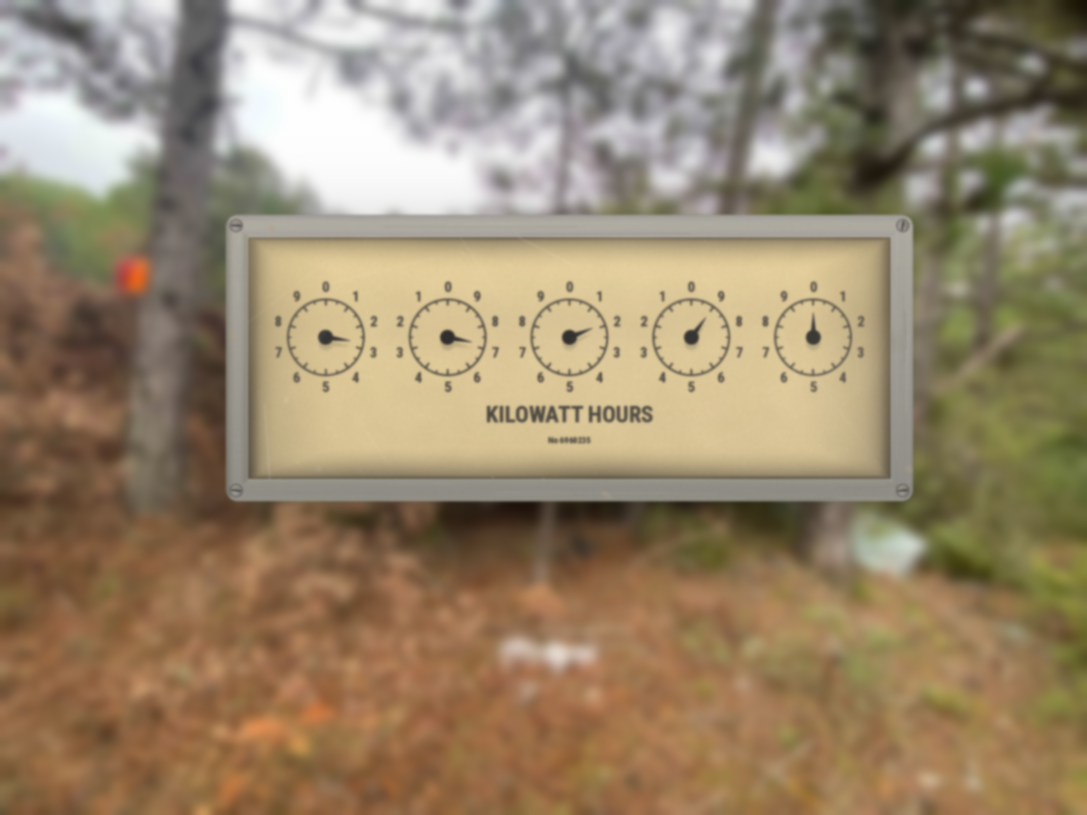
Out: 27190; kWh
